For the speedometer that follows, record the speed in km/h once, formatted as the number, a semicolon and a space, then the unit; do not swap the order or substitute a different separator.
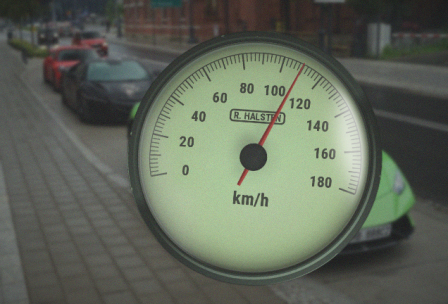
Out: 110; km/h
